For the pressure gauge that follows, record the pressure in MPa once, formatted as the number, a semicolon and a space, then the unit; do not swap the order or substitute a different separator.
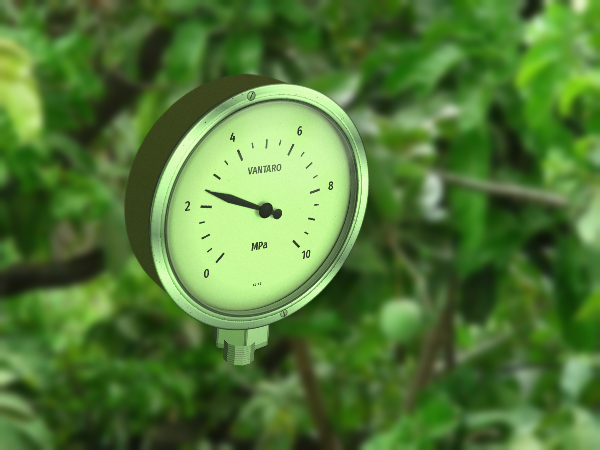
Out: 2.5; MPa
